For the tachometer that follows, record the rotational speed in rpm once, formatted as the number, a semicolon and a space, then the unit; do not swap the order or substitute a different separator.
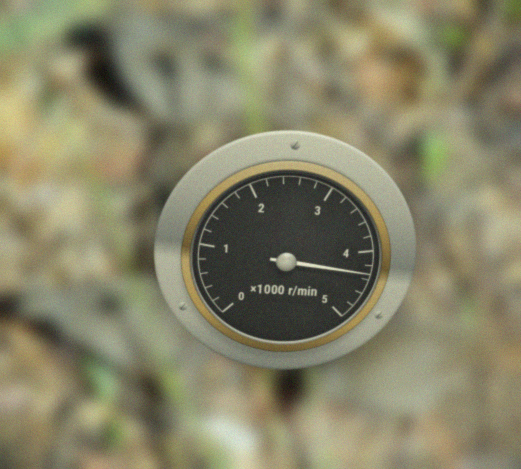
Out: 4300; rpm
